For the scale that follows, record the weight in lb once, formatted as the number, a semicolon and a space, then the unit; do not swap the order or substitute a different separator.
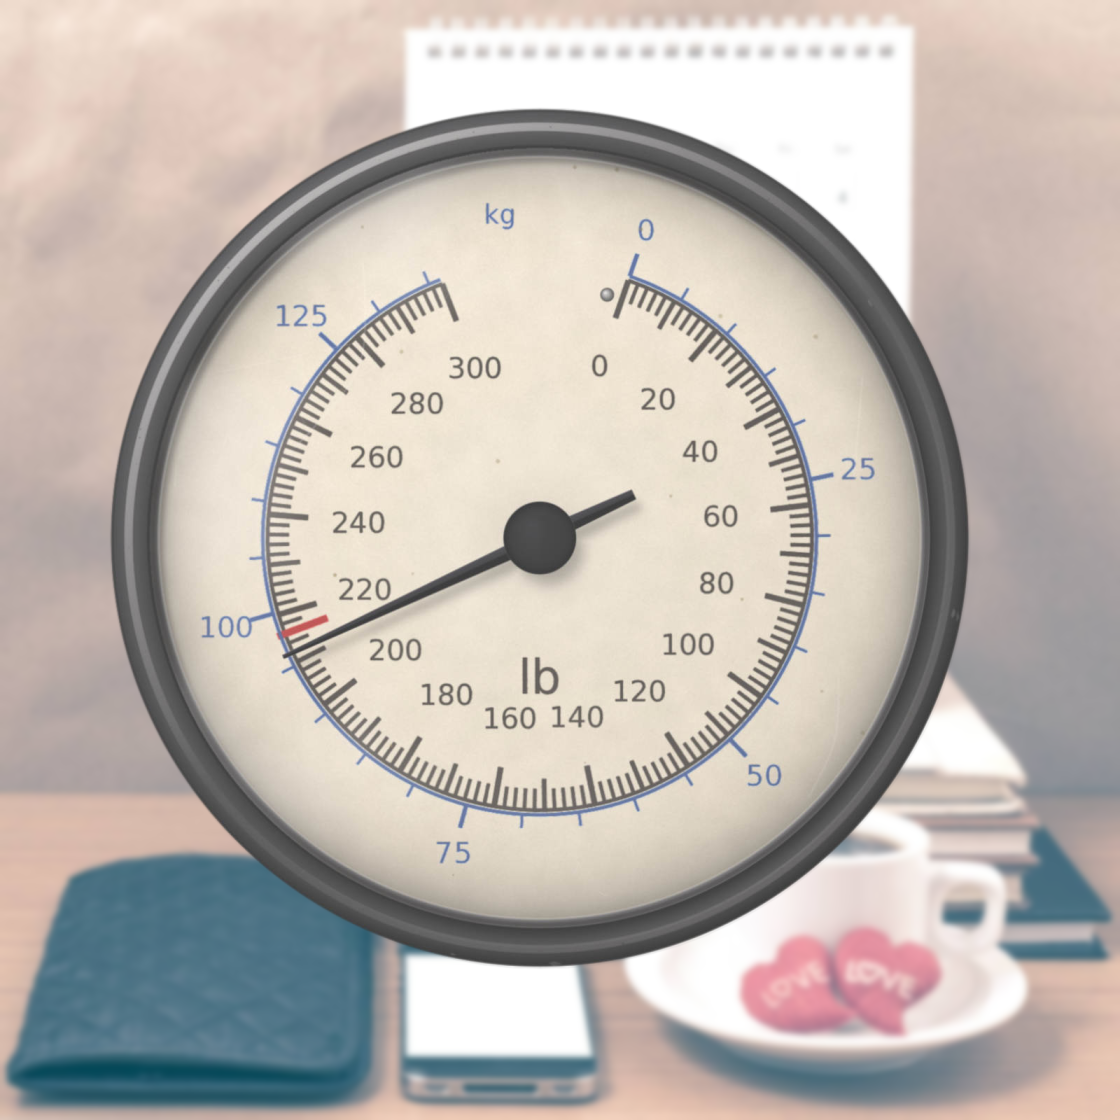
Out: 212; lb
